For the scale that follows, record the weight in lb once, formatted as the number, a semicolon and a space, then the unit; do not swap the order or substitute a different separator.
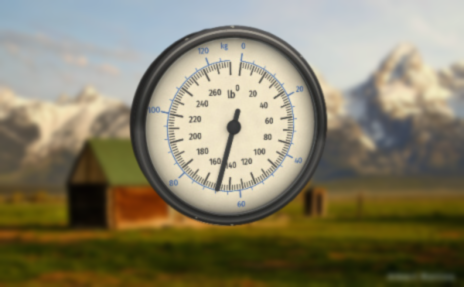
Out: 150; lb
